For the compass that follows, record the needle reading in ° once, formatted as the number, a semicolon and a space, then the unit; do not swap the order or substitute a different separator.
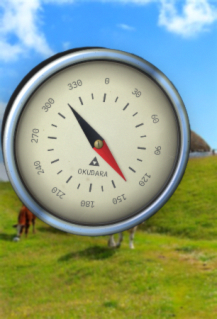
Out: 135; °
